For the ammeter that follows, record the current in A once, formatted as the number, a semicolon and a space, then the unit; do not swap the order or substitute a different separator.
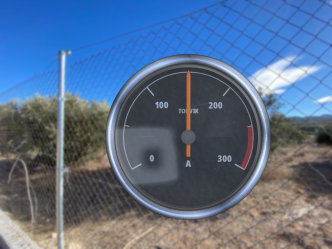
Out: 150; A
